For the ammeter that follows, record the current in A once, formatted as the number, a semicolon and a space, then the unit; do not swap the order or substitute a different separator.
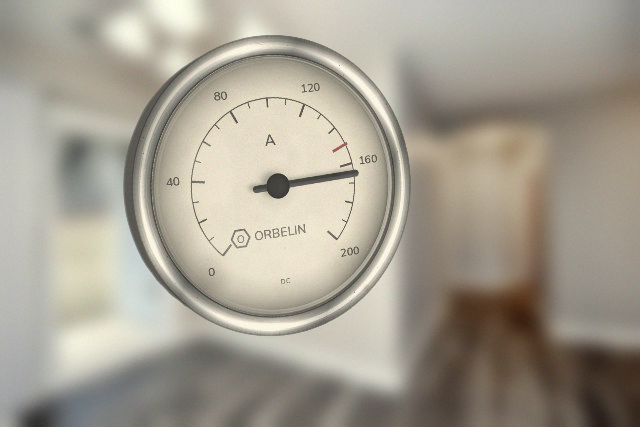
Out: 165; A
